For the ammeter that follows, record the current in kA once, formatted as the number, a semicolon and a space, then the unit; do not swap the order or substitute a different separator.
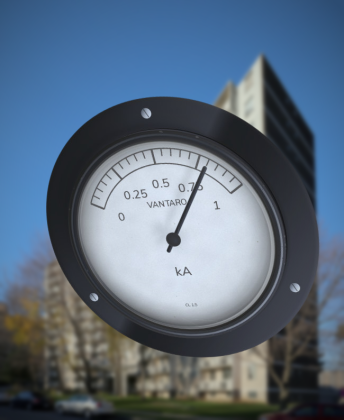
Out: 0.8; kA
